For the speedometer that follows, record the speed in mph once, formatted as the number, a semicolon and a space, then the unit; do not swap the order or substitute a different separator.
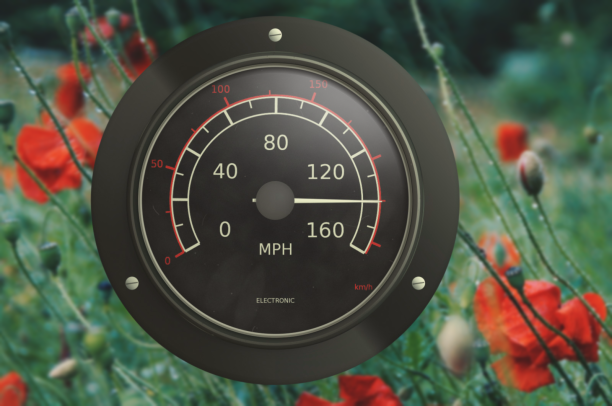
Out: 140; mph
